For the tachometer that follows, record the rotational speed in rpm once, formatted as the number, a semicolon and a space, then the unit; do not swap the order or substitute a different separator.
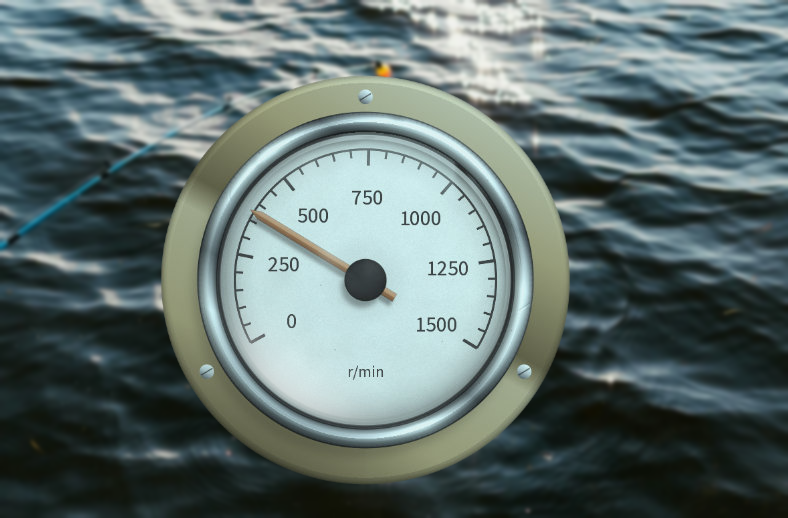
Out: 375; rpm
